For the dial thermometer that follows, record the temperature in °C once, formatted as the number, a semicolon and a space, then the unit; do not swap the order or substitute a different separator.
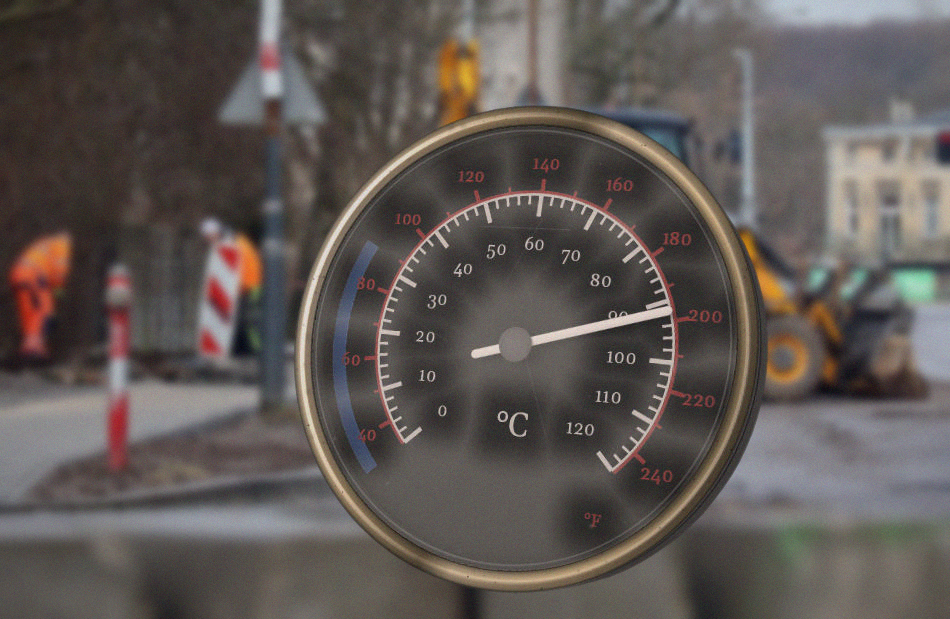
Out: 92; °C
